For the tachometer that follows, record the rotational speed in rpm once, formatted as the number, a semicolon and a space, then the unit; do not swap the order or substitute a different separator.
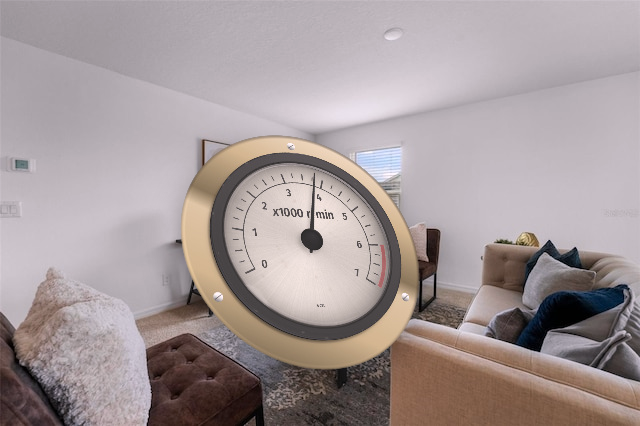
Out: 3750; rpm
